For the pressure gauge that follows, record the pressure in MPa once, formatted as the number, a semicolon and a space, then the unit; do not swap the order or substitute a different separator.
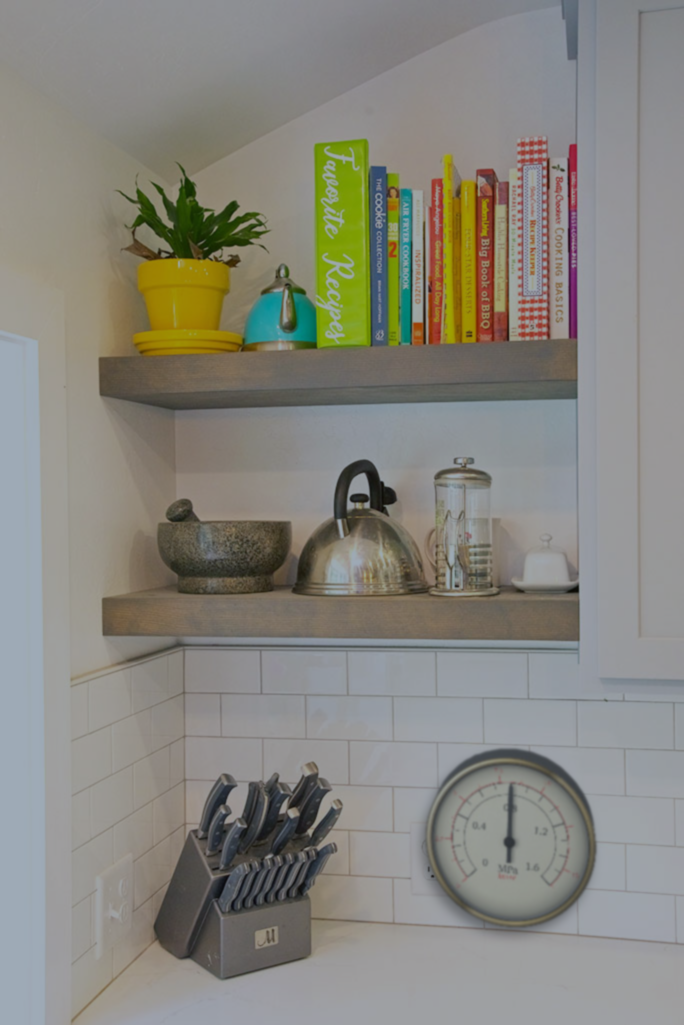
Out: 0.8; MPa
